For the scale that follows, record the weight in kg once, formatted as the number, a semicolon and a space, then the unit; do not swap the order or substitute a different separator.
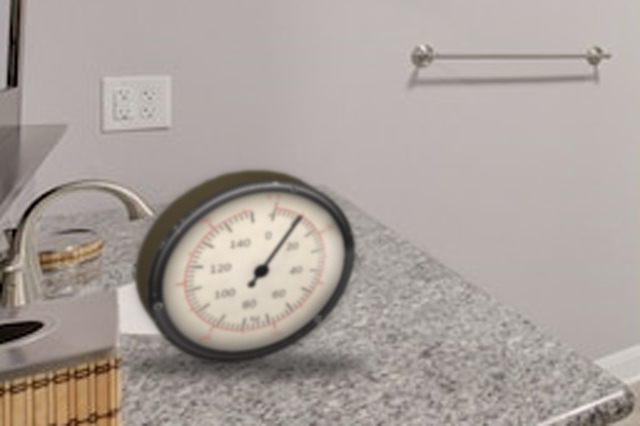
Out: 10; kg
